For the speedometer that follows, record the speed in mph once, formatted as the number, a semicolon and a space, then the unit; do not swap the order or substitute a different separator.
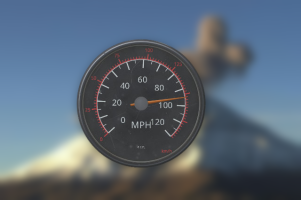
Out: 95; mph
